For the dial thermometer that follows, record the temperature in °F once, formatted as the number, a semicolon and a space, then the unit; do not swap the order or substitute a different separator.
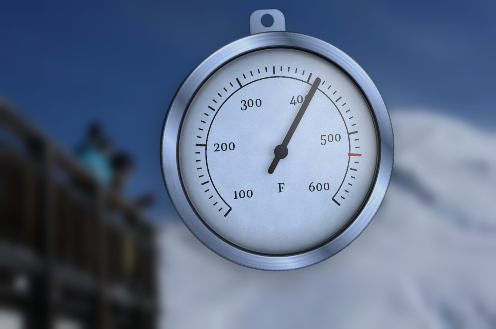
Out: 410; °F
